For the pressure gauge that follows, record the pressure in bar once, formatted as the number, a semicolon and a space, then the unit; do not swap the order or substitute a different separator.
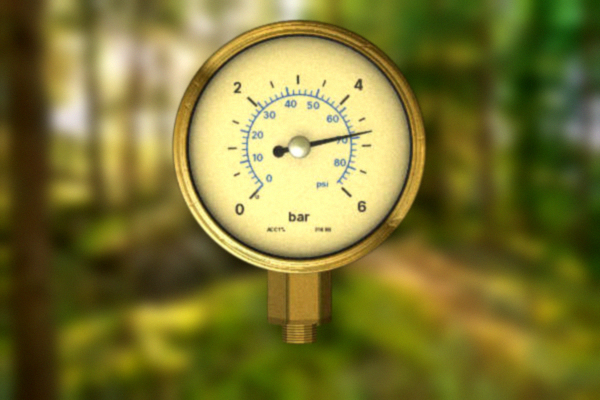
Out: 4.75; bar
